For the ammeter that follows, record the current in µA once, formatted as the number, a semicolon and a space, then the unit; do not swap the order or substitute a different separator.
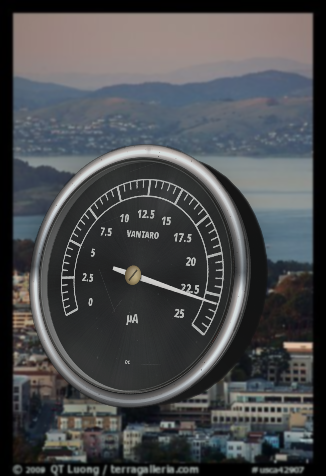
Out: 23; µA
